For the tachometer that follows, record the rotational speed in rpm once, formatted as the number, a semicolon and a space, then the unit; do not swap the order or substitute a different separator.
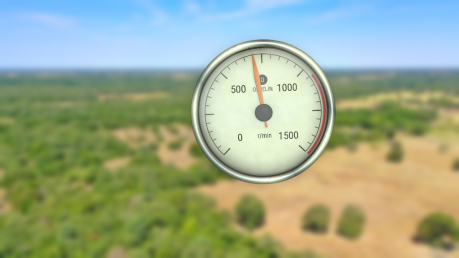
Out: 700; rpm
